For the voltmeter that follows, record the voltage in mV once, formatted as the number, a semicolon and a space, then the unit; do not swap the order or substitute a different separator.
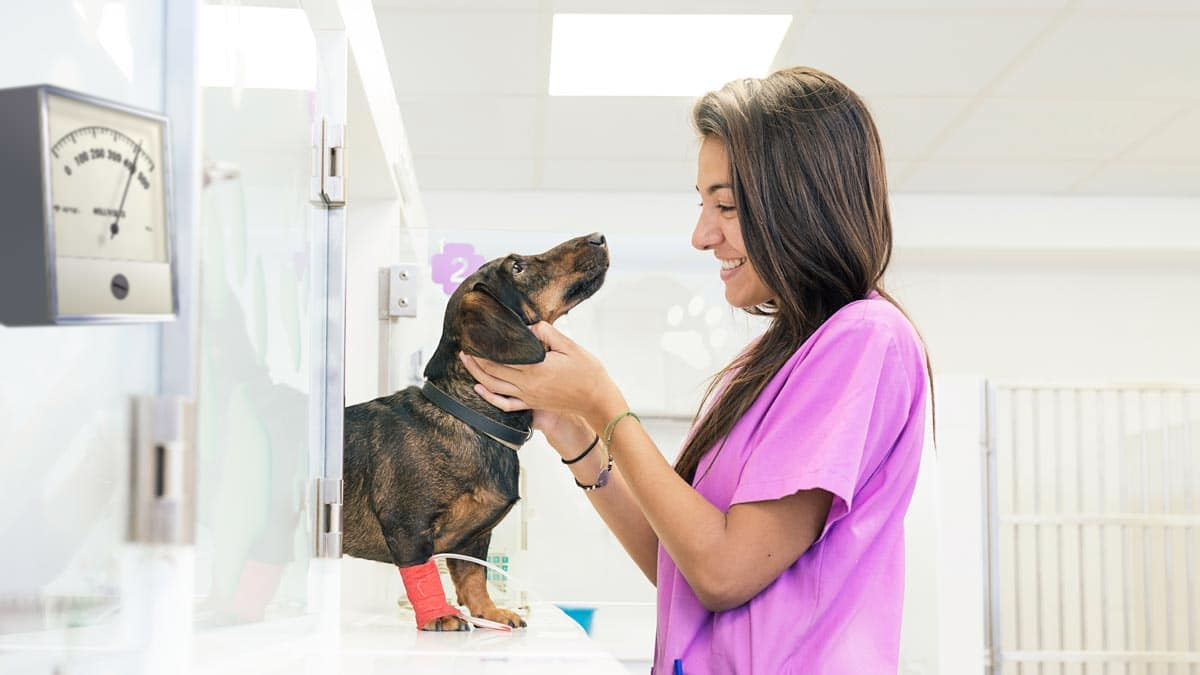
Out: 400; mV
